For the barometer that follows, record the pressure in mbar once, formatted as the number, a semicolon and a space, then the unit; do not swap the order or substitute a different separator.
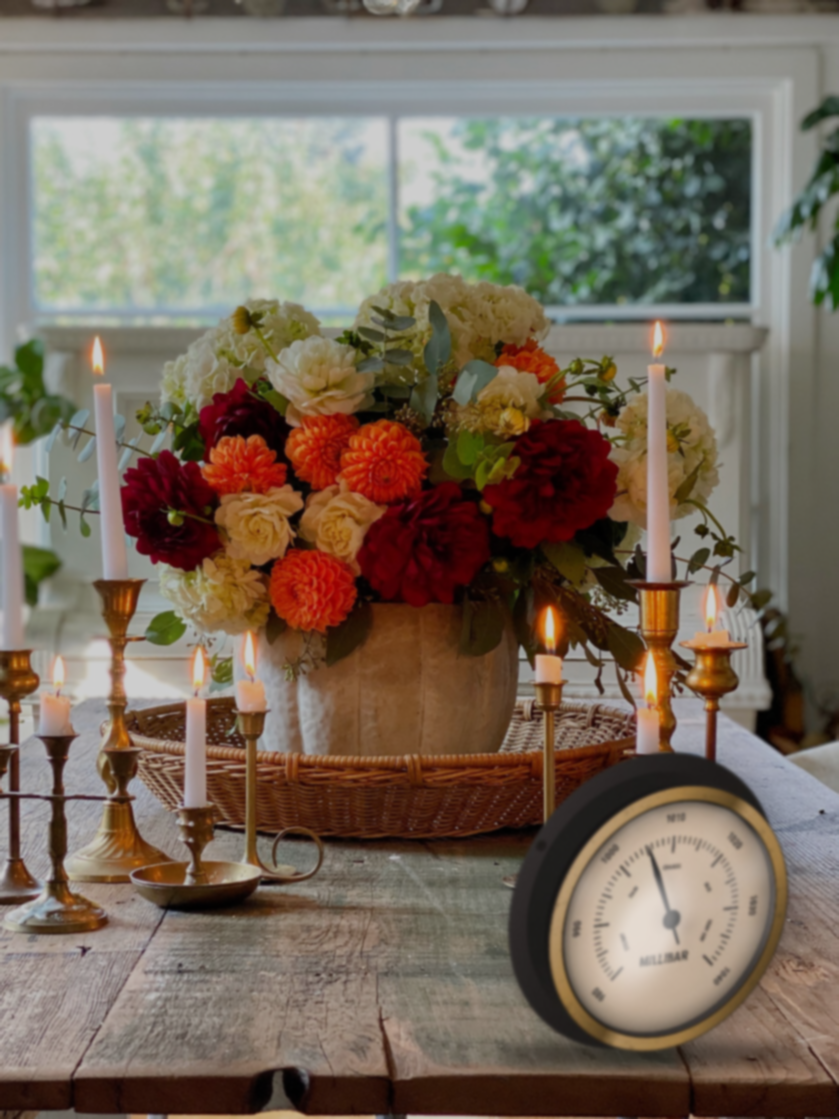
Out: 1005; mbar
